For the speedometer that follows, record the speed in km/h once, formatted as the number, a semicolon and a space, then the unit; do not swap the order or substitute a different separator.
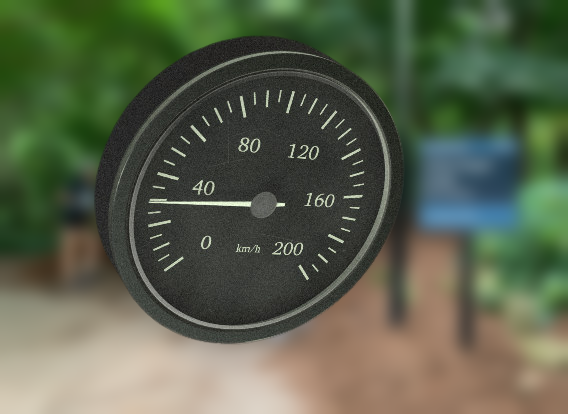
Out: 30; km/h
